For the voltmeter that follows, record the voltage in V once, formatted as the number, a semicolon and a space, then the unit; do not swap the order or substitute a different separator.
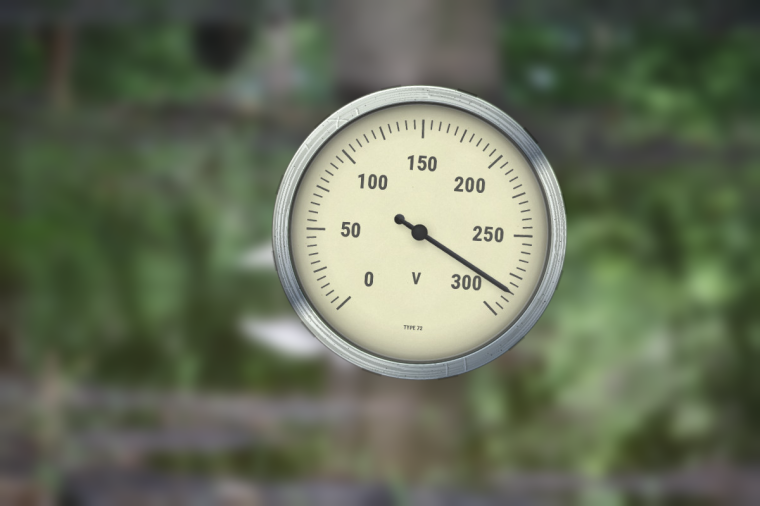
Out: 285; V
